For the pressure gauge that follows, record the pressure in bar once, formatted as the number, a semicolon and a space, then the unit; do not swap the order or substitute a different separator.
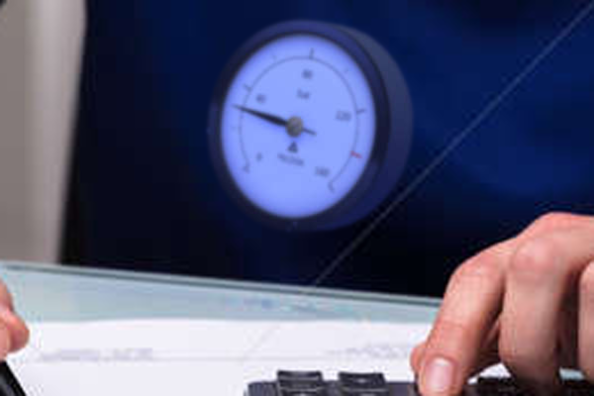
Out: 30; bar
